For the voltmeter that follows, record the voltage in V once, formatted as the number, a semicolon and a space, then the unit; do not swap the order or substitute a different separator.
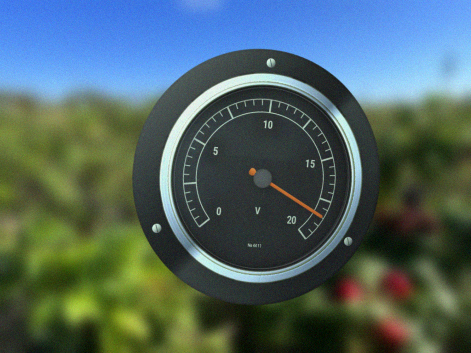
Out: 18.5; V
